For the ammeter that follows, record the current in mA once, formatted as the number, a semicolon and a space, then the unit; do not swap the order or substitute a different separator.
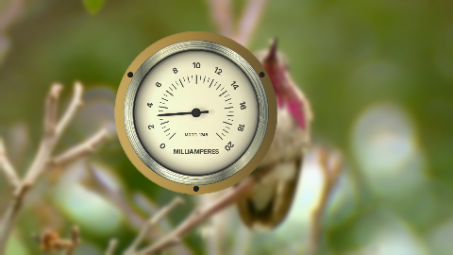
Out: 3; mA
